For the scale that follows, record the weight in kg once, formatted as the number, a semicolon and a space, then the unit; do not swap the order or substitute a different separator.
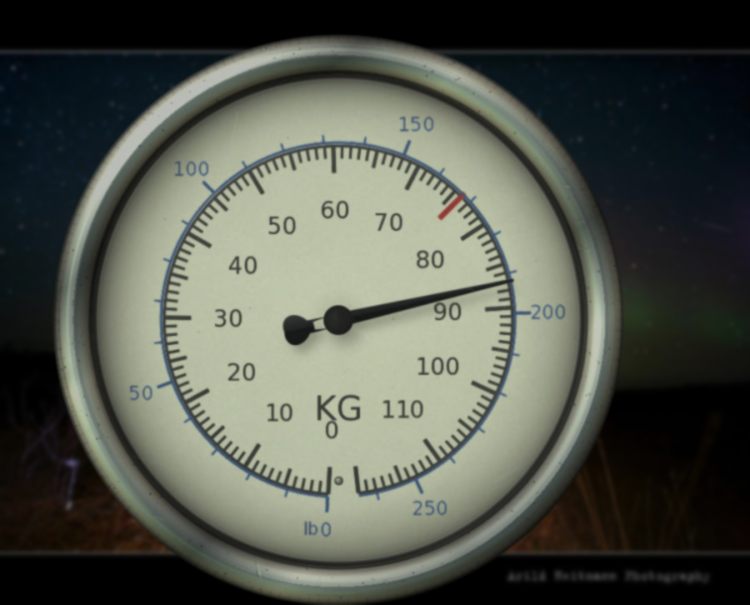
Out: 87; kg
